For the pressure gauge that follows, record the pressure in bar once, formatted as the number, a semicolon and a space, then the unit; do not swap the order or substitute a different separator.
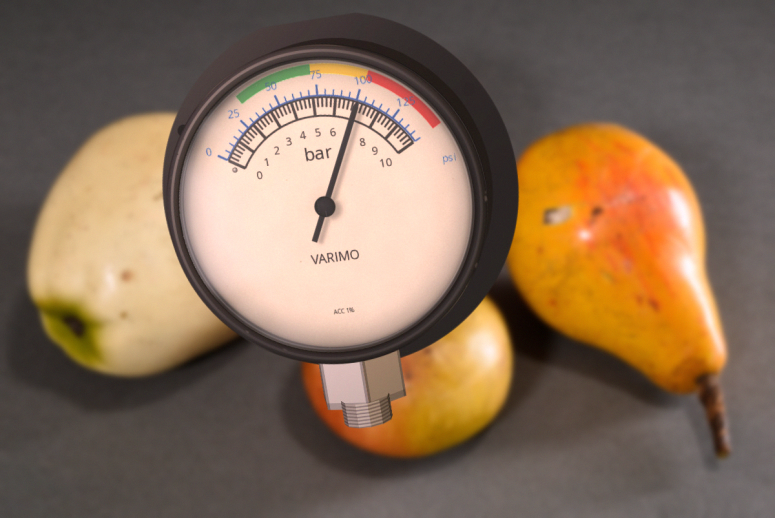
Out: 7; bar
